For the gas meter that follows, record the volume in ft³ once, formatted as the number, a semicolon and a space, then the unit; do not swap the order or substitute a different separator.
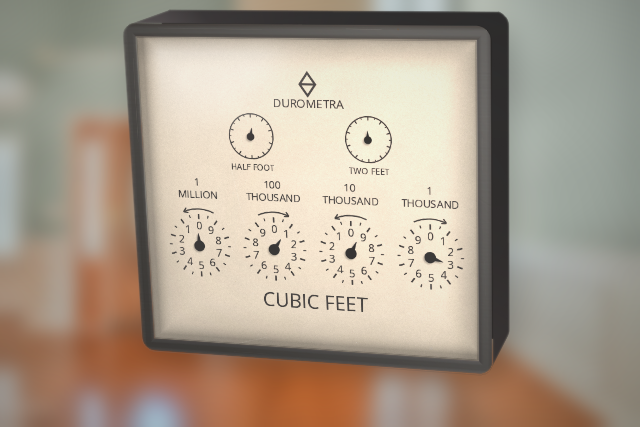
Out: 9300; ft³
